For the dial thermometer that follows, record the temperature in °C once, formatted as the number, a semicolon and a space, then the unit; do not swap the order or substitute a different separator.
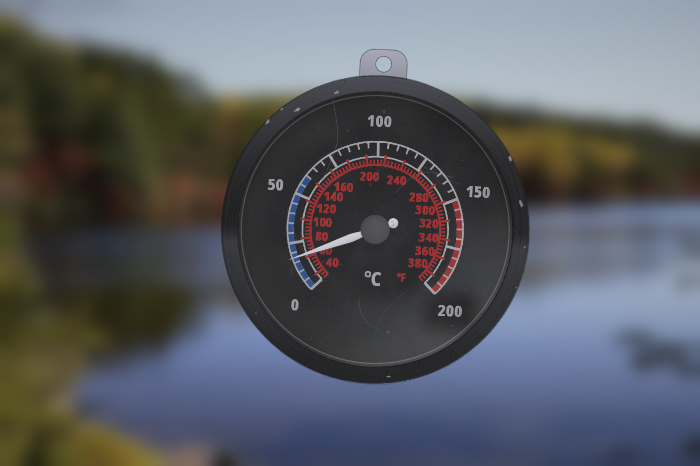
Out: 17.5; °C
